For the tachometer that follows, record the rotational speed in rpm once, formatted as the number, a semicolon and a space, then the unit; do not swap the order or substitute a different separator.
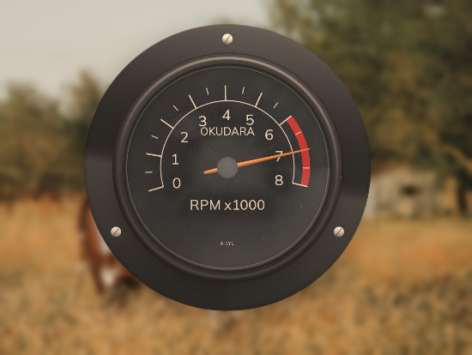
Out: 7000; rpm
